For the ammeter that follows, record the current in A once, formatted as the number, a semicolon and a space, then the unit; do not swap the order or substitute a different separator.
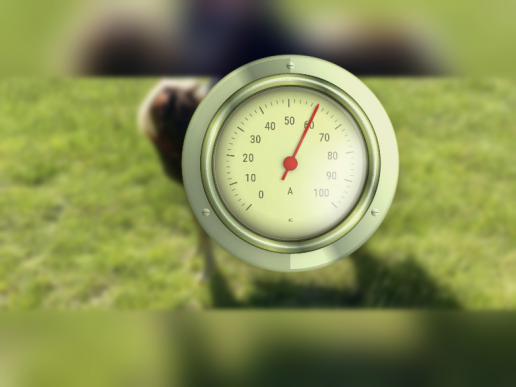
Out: 60; A
